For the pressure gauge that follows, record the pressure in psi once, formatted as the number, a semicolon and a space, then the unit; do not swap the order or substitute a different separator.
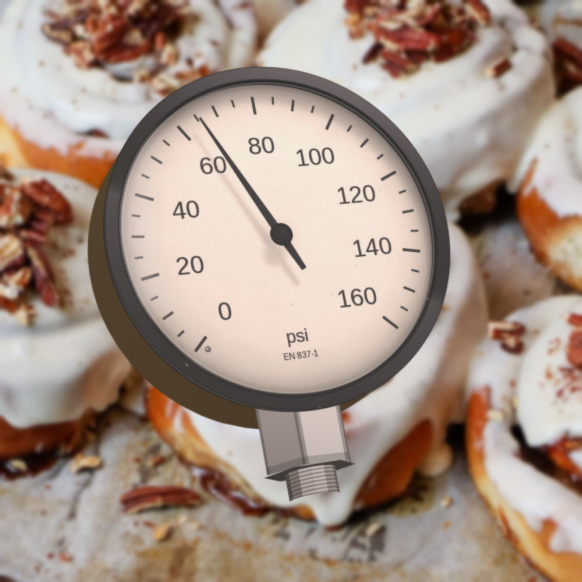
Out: 65; psi
